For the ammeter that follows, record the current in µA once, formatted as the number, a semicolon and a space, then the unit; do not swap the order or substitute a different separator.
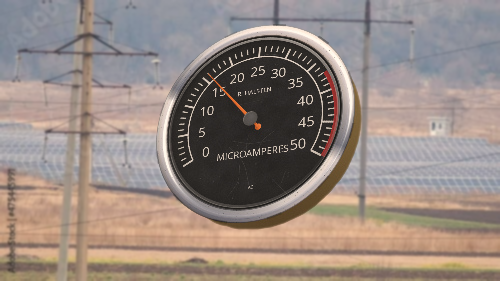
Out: 16; µA
